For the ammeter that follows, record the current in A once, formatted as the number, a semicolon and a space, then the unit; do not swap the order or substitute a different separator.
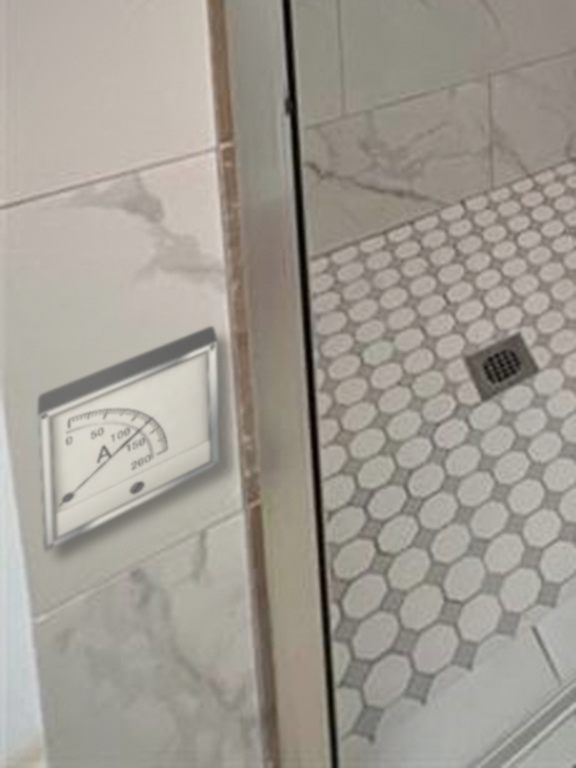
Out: 125; A
